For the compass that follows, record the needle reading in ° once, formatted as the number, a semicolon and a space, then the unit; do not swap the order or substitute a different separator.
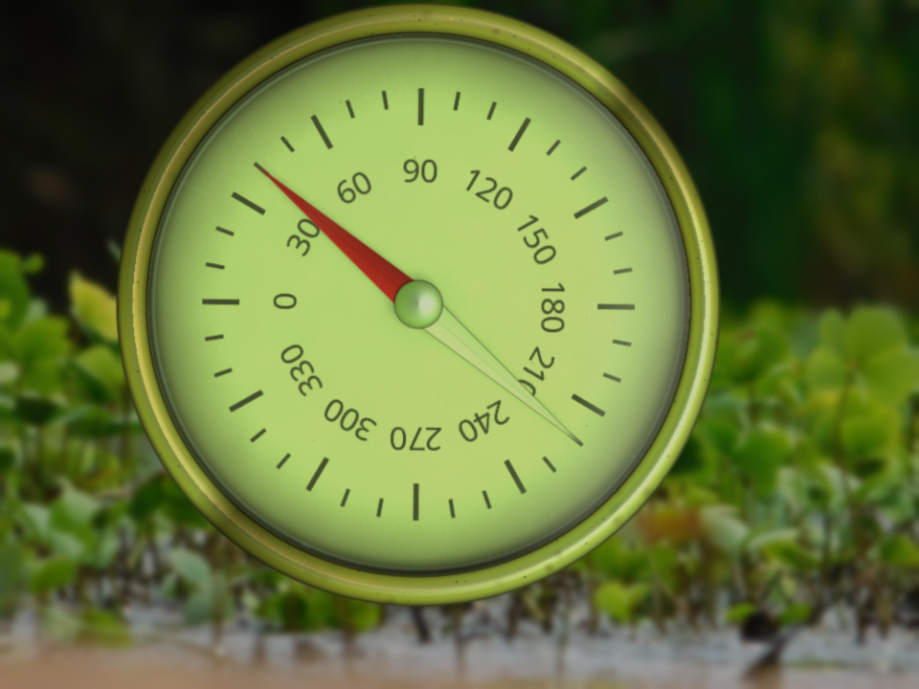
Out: 40; °
